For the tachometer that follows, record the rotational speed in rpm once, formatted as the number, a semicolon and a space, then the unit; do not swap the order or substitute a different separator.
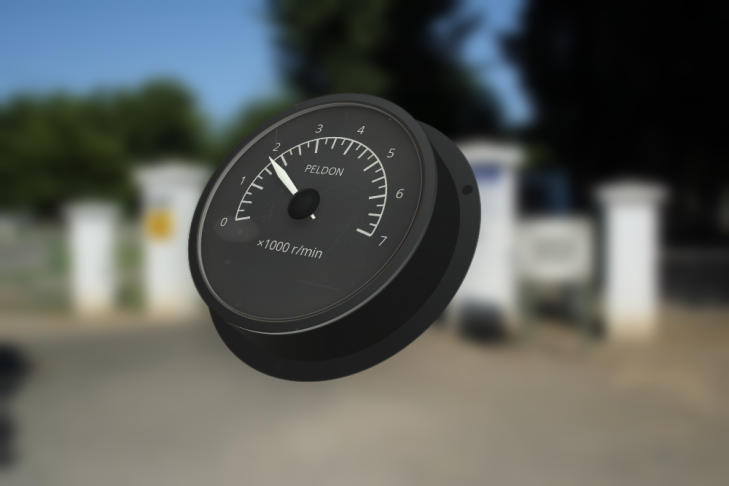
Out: 1750; rpm
